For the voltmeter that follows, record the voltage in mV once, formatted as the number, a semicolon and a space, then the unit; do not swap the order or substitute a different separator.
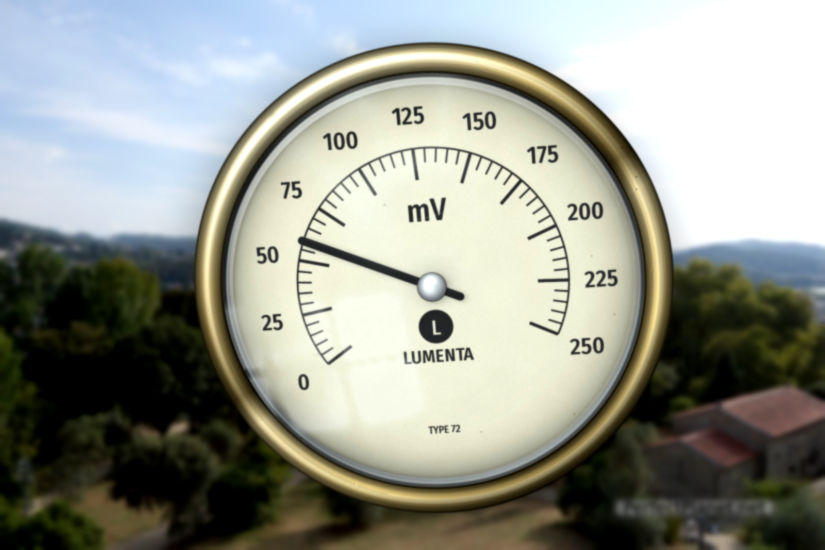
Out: 60; mV
